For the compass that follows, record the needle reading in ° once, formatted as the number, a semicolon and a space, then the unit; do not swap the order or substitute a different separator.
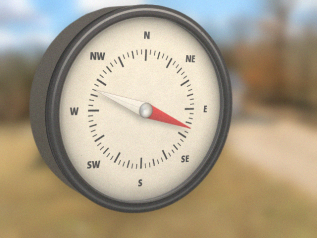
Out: 110; °
